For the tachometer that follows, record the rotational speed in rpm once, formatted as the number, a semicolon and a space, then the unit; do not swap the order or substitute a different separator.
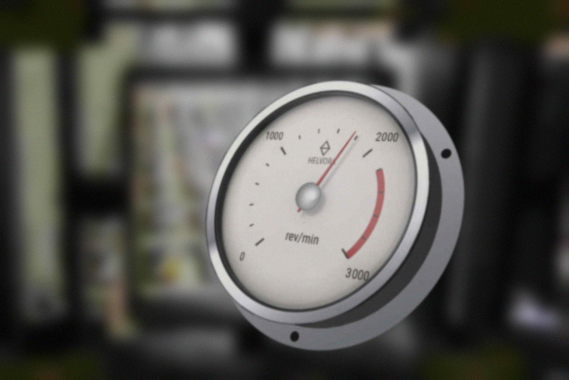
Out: 1800; rpm
